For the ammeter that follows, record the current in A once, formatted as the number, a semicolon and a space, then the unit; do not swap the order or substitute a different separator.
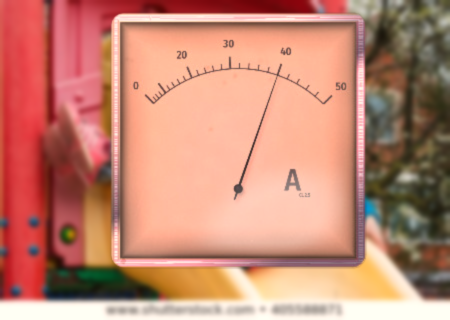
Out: 40; A
